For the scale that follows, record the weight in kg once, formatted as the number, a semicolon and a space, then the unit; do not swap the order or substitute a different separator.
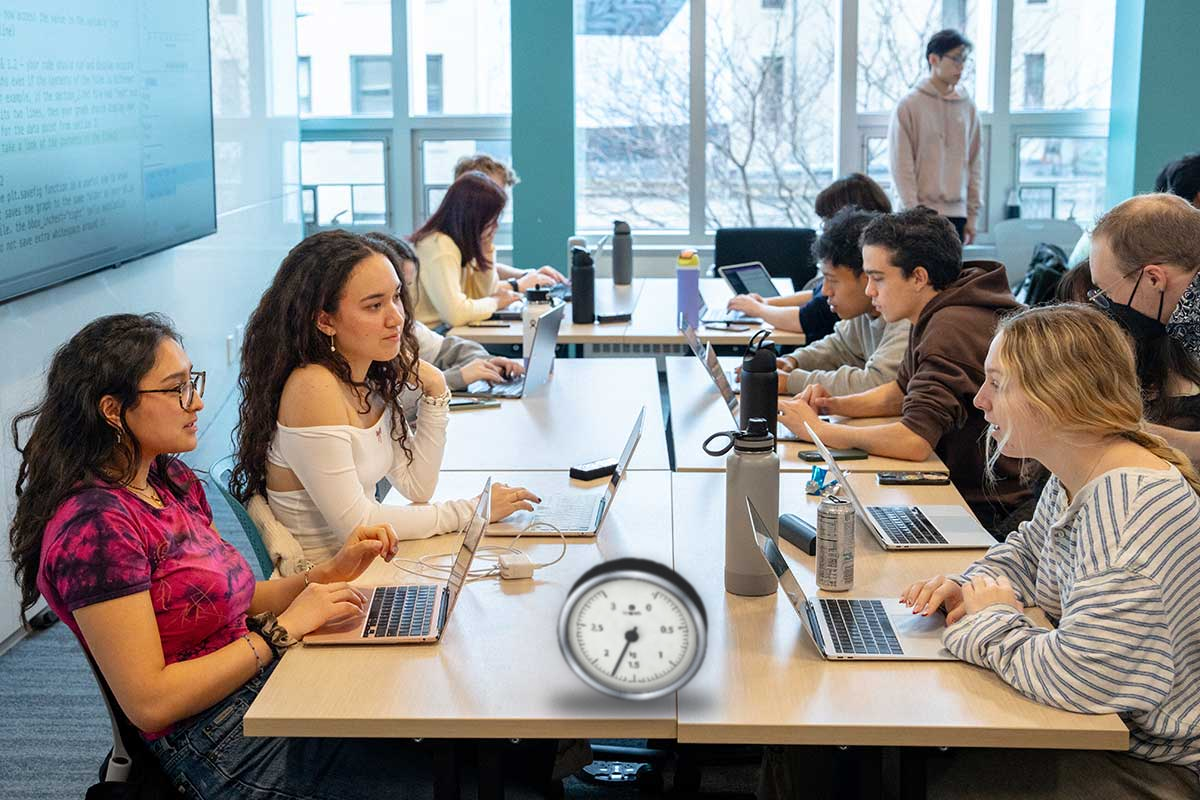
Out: 1.75; kg
